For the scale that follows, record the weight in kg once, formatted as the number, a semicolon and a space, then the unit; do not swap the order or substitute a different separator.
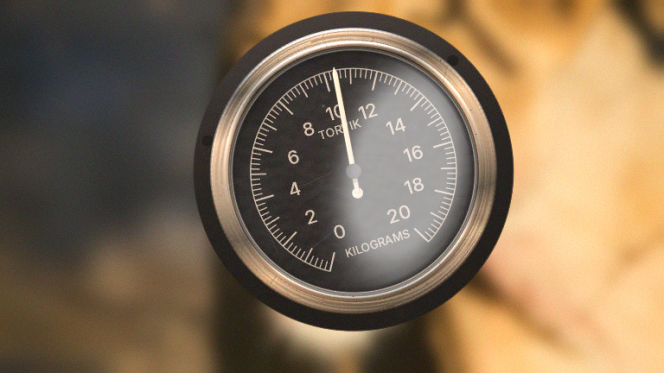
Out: 10.4; kg
